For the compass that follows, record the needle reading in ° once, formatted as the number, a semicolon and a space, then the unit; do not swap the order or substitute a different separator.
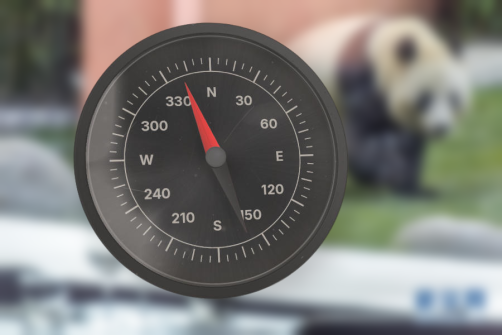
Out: 340; °
